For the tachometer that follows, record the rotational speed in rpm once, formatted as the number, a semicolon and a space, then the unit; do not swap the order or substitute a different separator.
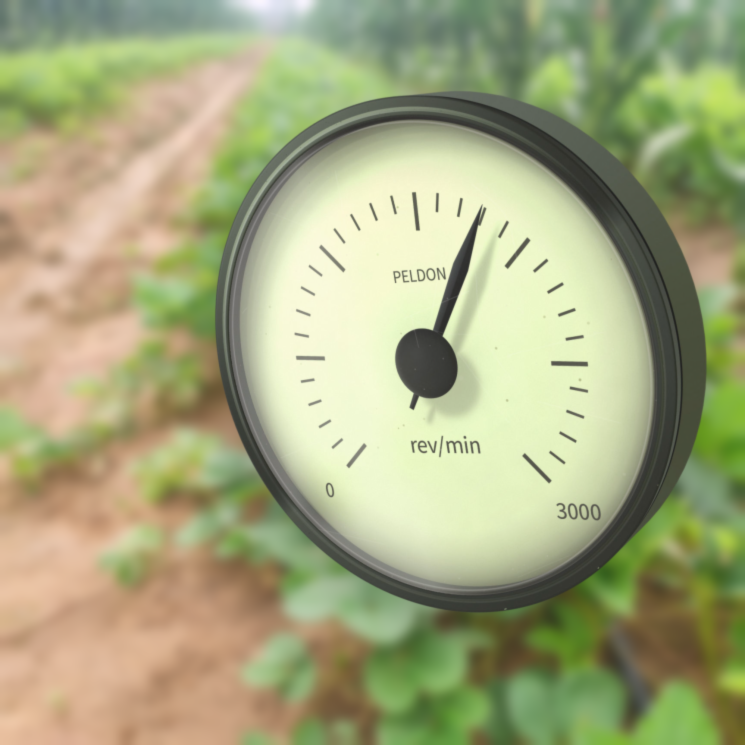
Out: 1800; rpm
